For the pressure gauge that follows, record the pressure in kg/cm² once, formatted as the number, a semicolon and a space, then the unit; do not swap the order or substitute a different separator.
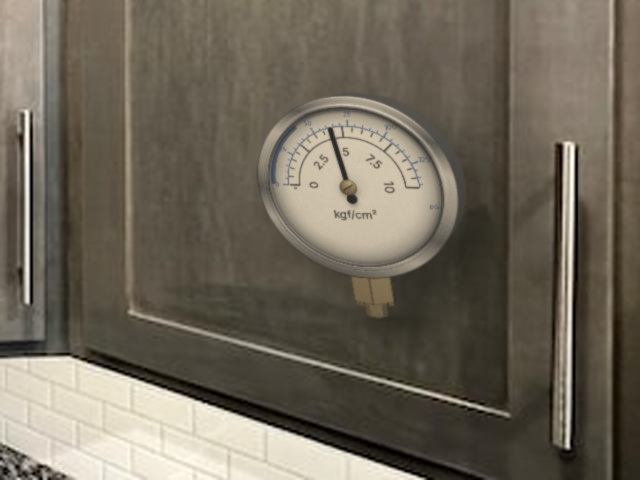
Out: 4.5; kg/cm²
